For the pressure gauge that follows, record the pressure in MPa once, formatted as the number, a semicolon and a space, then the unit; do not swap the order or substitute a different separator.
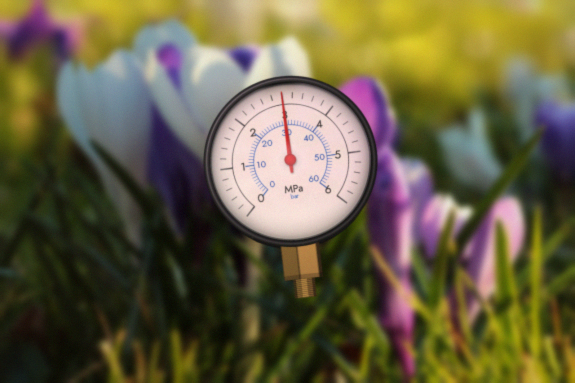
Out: 3; MPa
